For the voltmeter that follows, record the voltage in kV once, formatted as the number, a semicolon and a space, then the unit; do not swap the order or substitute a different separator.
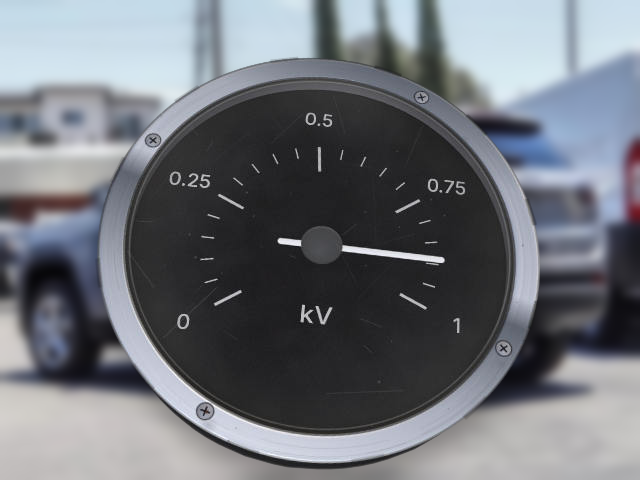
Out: 0.9; kV
